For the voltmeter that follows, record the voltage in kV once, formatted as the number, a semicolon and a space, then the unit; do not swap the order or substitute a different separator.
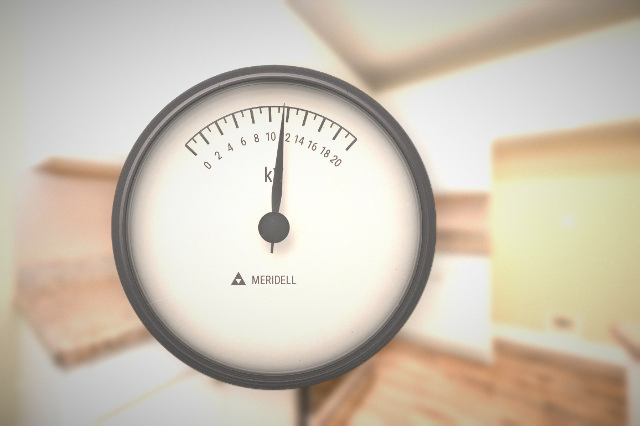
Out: 11.5; kV
